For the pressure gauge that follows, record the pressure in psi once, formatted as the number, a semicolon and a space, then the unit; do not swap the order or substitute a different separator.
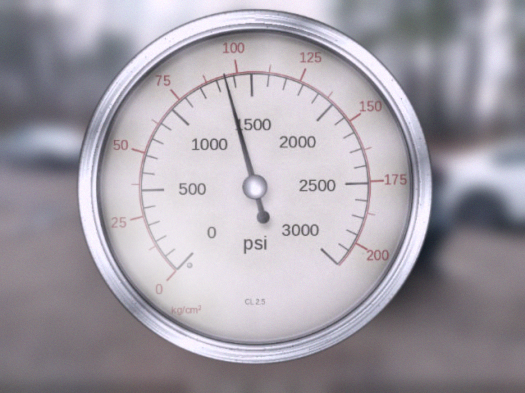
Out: 1350; psi
